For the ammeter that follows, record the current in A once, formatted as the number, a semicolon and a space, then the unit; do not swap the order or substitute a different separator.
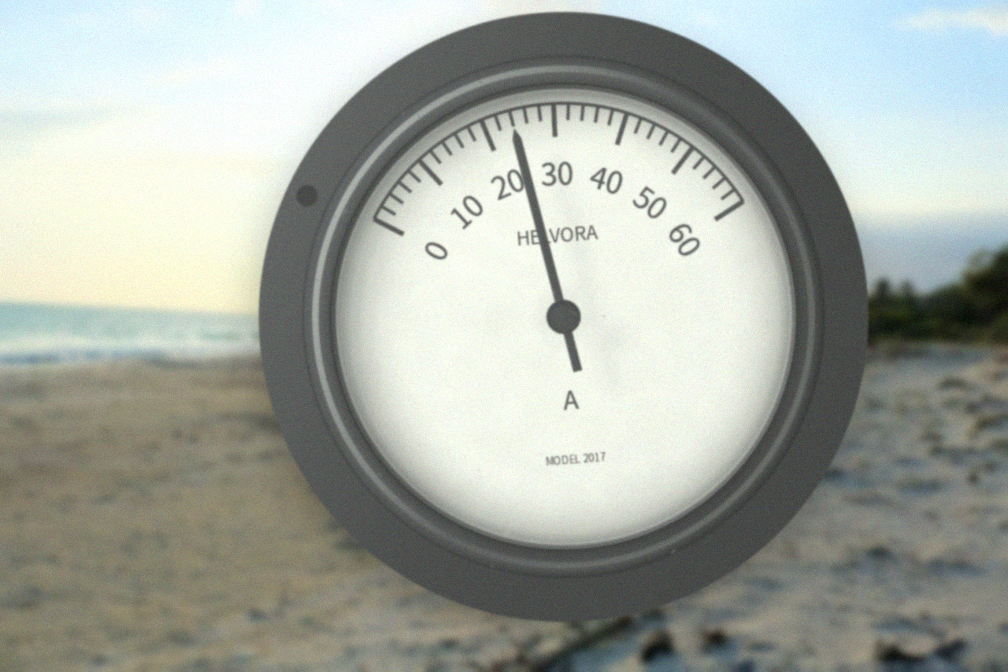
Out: 24; A
